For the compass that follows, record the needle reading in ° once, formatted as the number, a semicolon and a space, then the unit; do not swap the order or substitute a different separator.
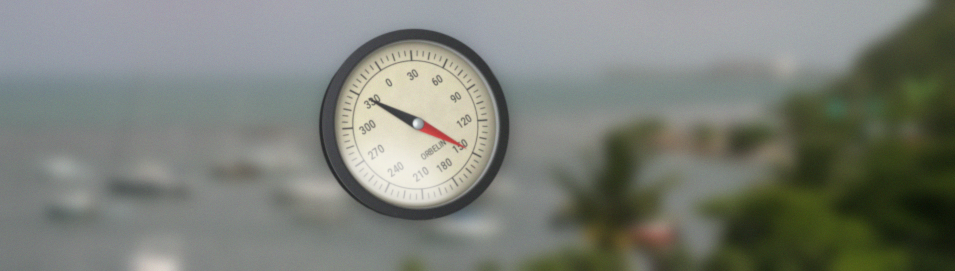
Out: 150; °
